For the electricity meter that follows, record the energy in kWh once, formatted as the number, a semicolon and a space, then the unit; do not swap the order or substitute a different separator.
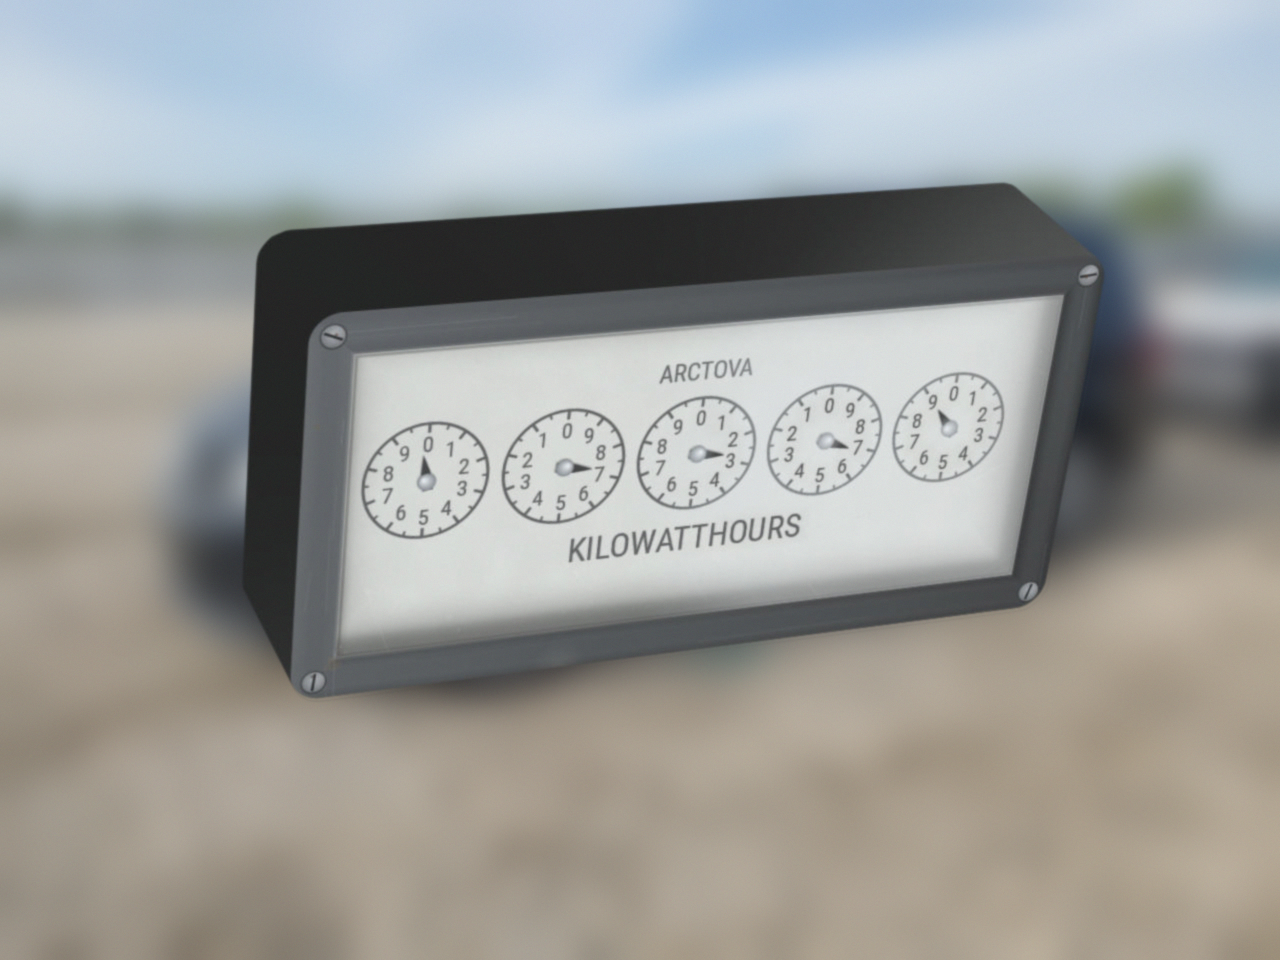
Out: 97269; kWh
